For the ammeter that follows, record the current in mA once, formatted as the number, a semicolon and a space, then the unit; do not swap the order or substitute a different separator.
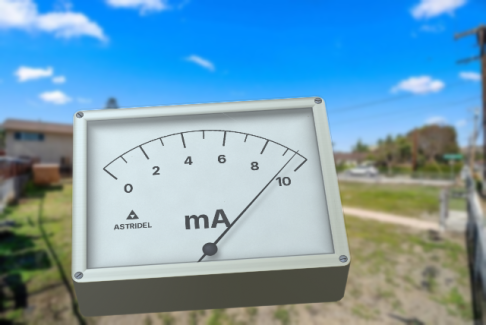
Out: 9.5; mA
